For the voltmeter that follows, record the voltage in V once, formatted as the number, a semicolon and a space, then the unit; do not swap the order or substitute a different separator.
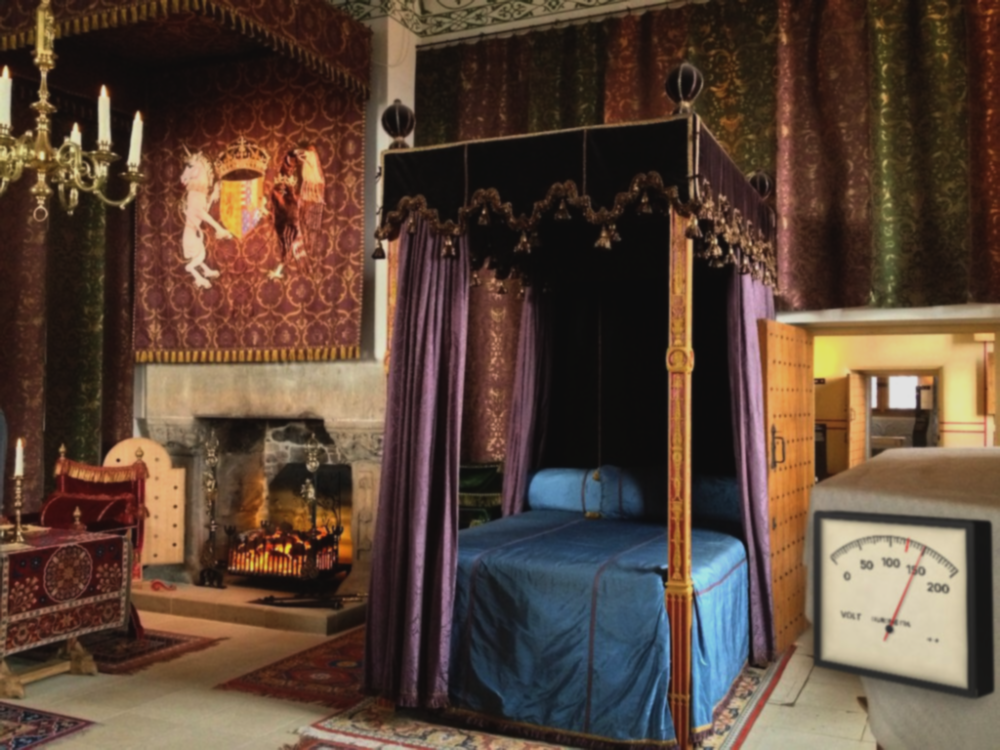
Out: 150; V
